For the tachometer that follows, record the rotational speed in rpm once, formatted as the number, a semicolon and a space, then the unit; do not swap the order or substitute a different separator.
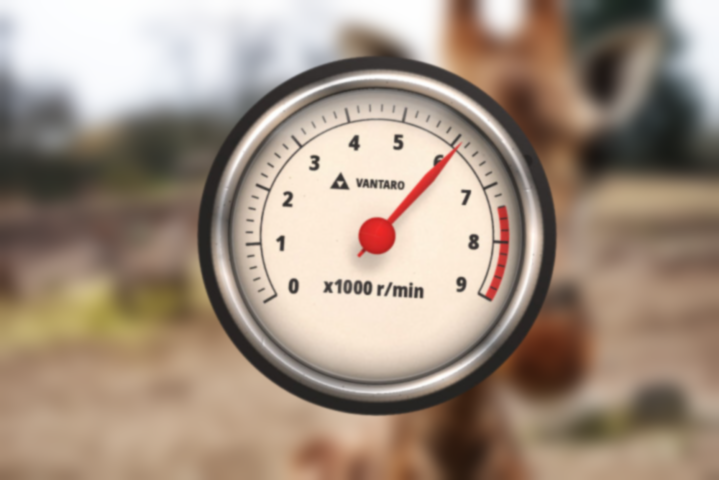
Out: 6100; rpm
